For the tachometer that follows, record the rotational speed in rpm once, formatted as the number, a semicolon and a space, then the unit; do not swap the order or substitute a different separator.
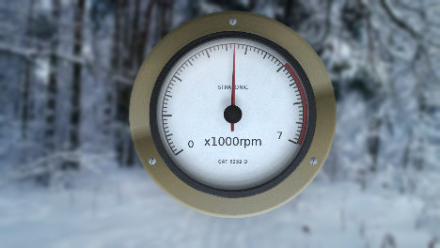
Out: 3700; rpm
